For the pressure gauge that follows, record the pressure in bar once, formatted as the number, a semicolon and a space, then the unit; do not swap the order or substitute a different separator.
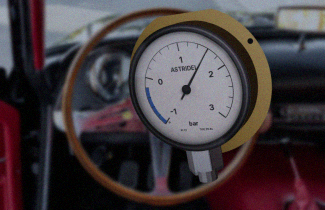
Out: 1.6; bar
